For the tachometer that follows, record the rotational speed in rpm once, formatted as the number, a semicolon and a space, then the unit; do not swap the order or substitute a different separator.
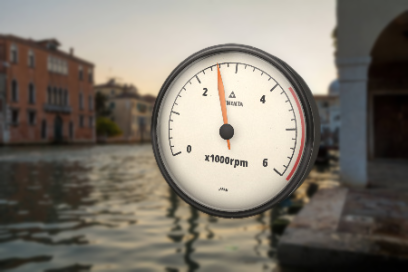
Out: 2600; rpm
